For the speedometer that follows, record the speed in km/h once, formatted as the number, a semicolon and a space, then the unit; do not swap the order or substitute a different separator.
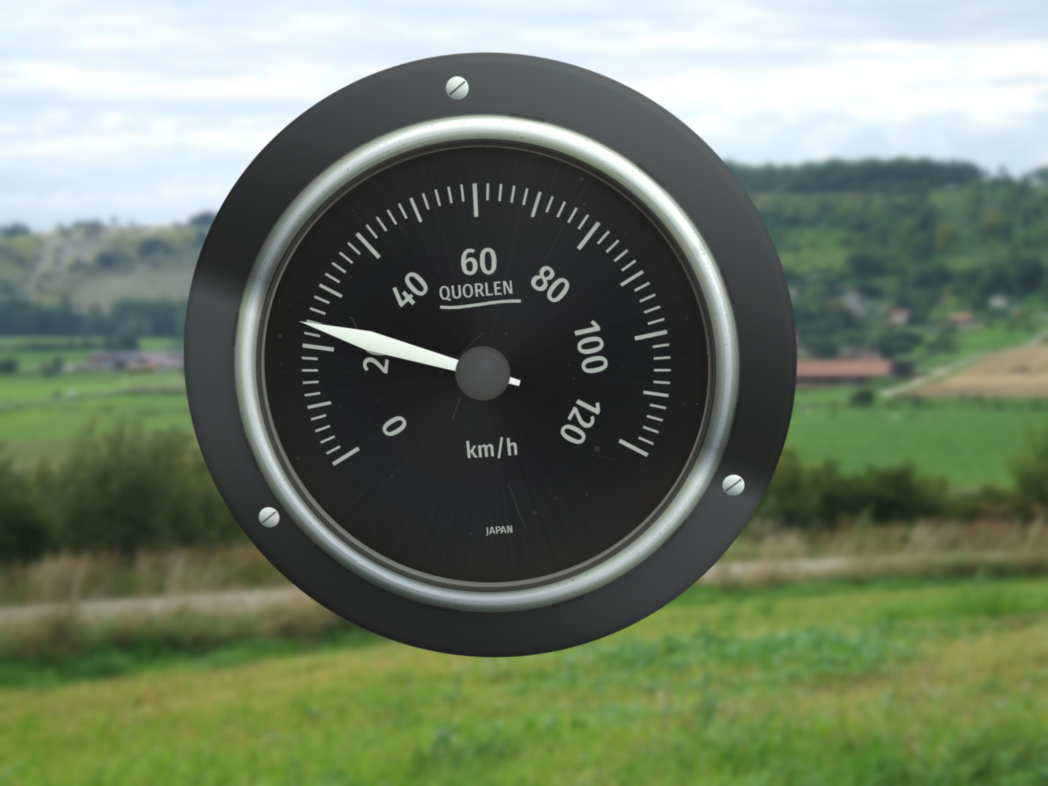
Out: 24; km/h
